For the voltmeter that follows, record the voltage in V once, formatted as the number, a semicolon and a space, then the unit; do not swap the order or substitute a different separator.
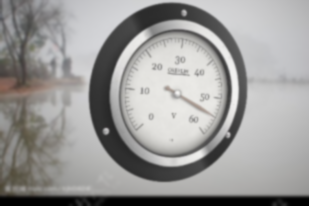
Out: 55; V
